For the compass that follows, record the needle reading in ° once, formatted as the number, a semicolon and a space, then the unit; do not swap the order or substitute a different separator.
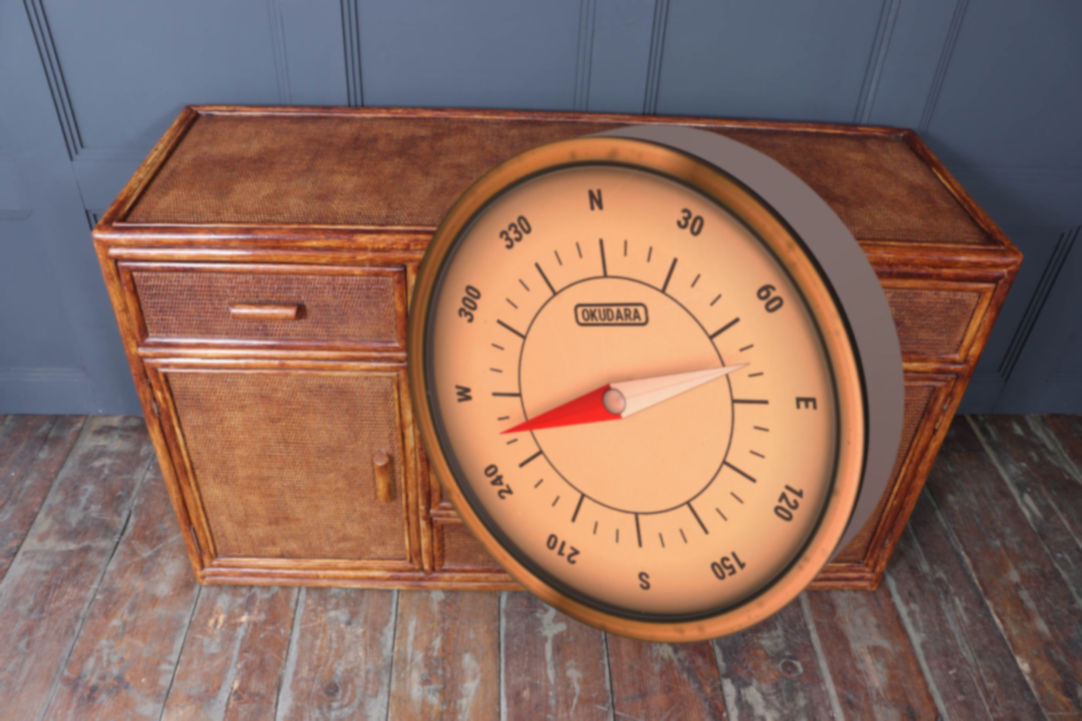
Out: 255; °
